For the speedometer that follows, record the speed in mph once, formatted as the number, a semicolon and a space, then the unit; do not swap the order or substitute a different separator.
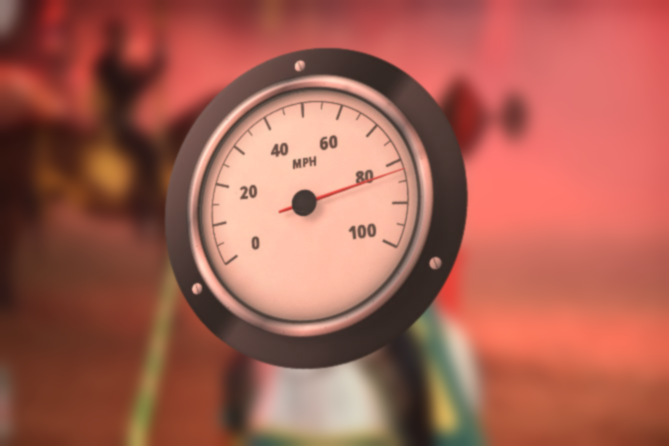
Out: 82.5; mph
